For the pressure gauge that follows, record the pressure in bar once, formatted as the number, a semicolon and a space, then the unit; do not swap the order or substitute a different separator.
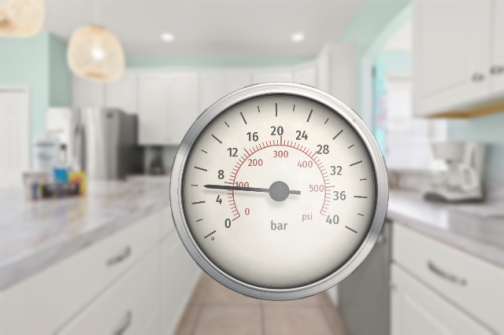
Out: 6; bar
